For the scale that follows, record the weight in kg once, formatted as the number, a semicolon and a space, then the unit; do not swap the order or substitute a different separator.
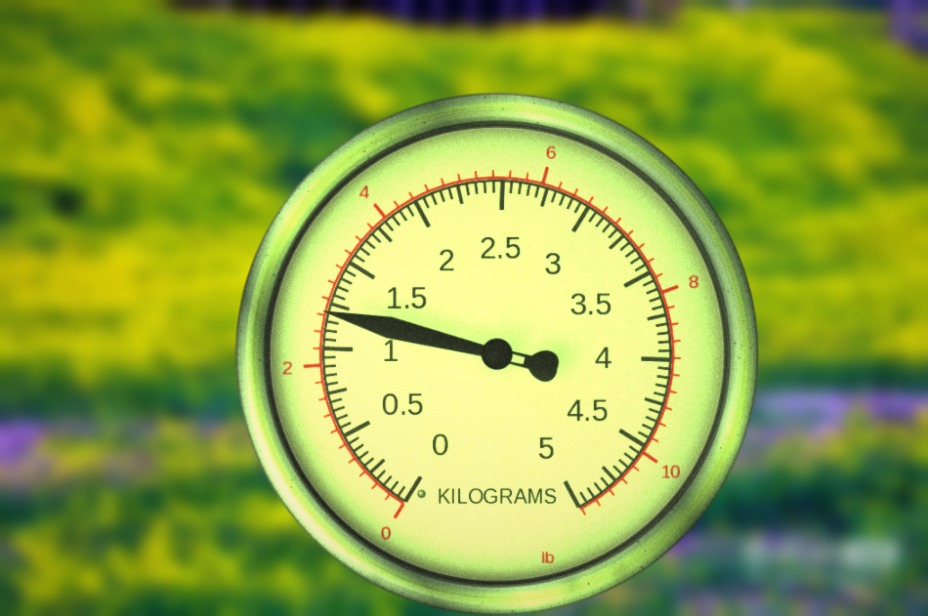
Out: 1.2; kg
